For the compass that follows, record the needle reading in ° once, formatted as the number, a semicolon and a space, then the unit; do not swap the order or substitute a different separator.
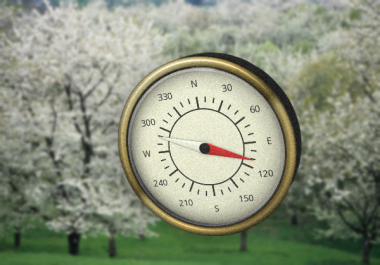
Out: 110; °
